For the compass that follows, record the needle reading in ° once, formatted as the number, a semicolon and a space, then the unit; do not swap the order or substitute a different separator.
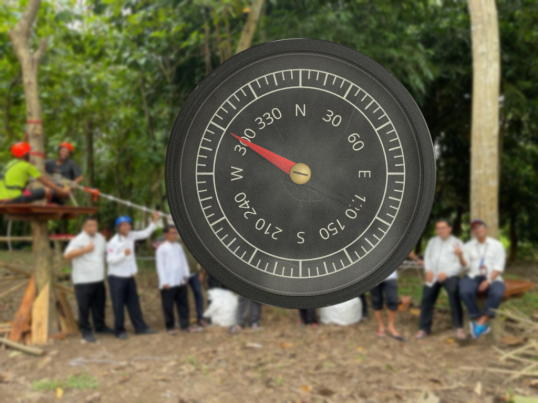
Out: 300; °
